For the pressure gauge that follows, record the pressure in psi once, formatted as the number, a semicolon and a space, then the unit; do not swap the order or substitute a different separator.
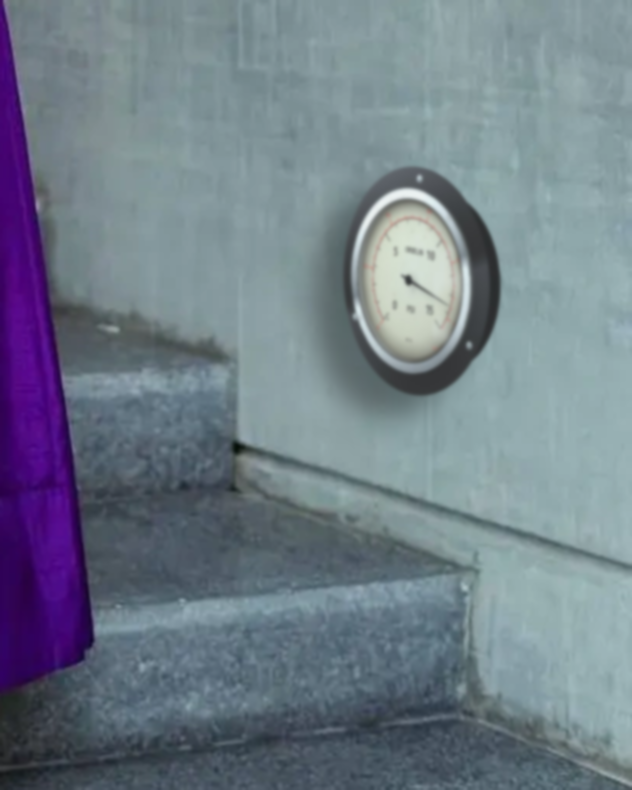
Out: 13.5; psi
